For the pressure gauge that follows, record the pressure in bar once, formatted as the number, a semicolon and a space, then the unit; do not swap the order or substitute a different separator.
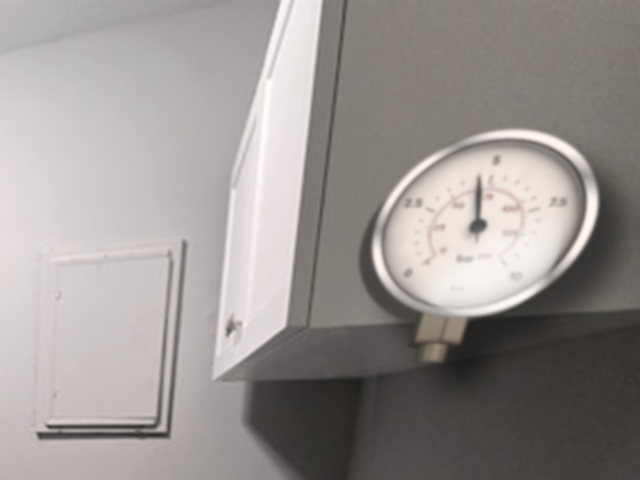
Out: 4.5; bar
